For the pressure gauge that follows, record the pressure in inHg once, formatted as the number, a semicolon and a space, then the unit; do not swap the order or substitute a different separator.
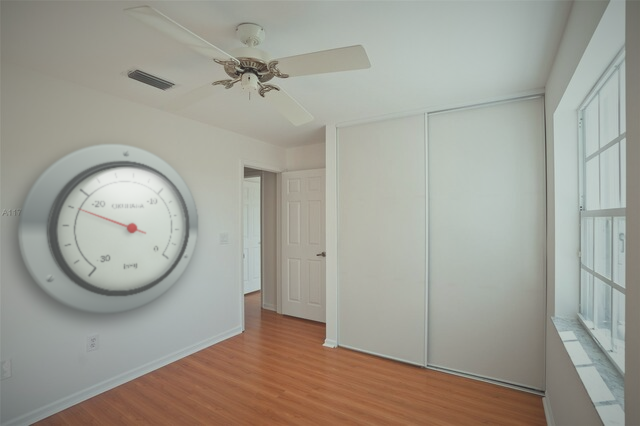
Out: -22; inHg
